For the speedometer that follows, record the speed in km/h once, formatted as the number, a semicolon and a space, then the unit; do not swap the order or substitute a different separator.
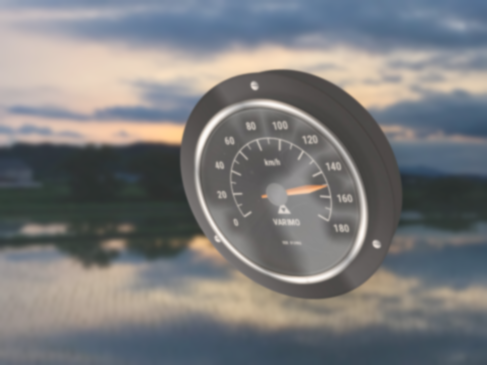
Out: 150; km/h
